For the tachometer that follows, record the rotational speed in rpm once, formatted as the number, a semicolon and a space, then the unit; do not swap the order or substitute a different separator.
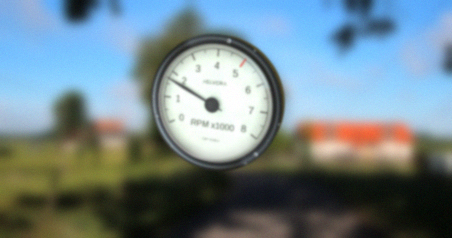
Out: 1750; rpm
